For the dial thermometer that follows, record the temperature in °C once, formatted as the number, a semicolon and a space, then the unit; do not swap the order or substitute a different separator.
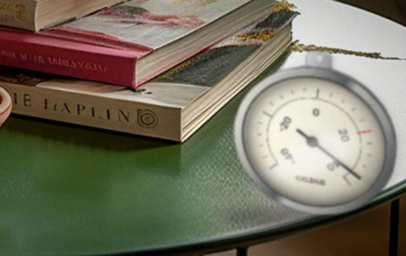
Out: 36; °C
